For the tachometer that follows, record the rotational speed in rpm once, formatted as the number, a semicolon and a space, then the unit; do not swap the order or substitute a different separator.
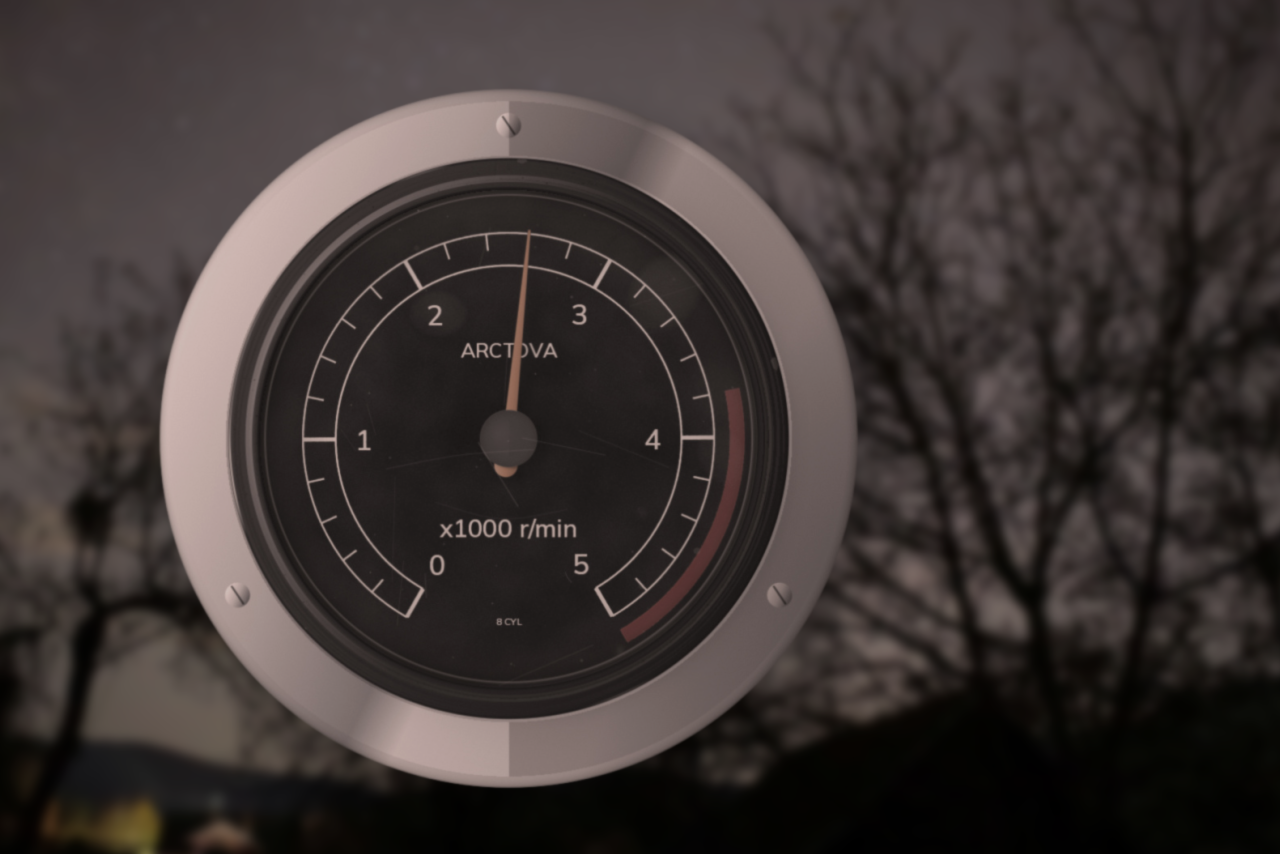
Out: 2600; rpm
